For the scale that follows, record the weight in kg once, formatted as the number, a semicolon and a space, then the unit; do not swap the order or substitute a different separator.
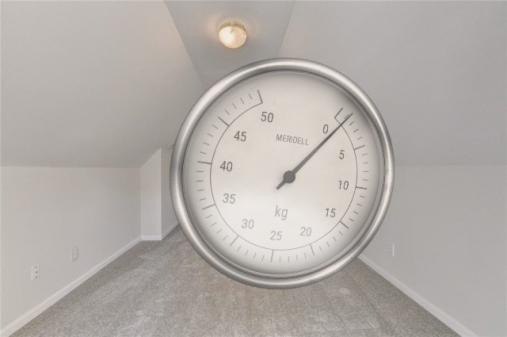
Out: 1; kg
